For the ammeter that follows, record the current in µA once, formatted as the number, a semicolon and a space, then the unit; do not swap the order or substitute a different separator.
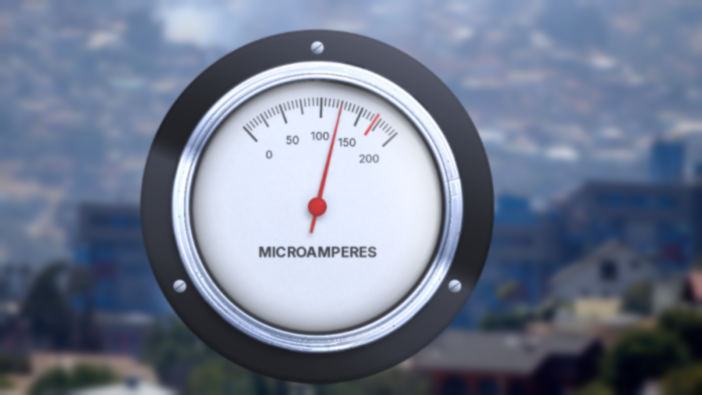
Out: 125; µA
